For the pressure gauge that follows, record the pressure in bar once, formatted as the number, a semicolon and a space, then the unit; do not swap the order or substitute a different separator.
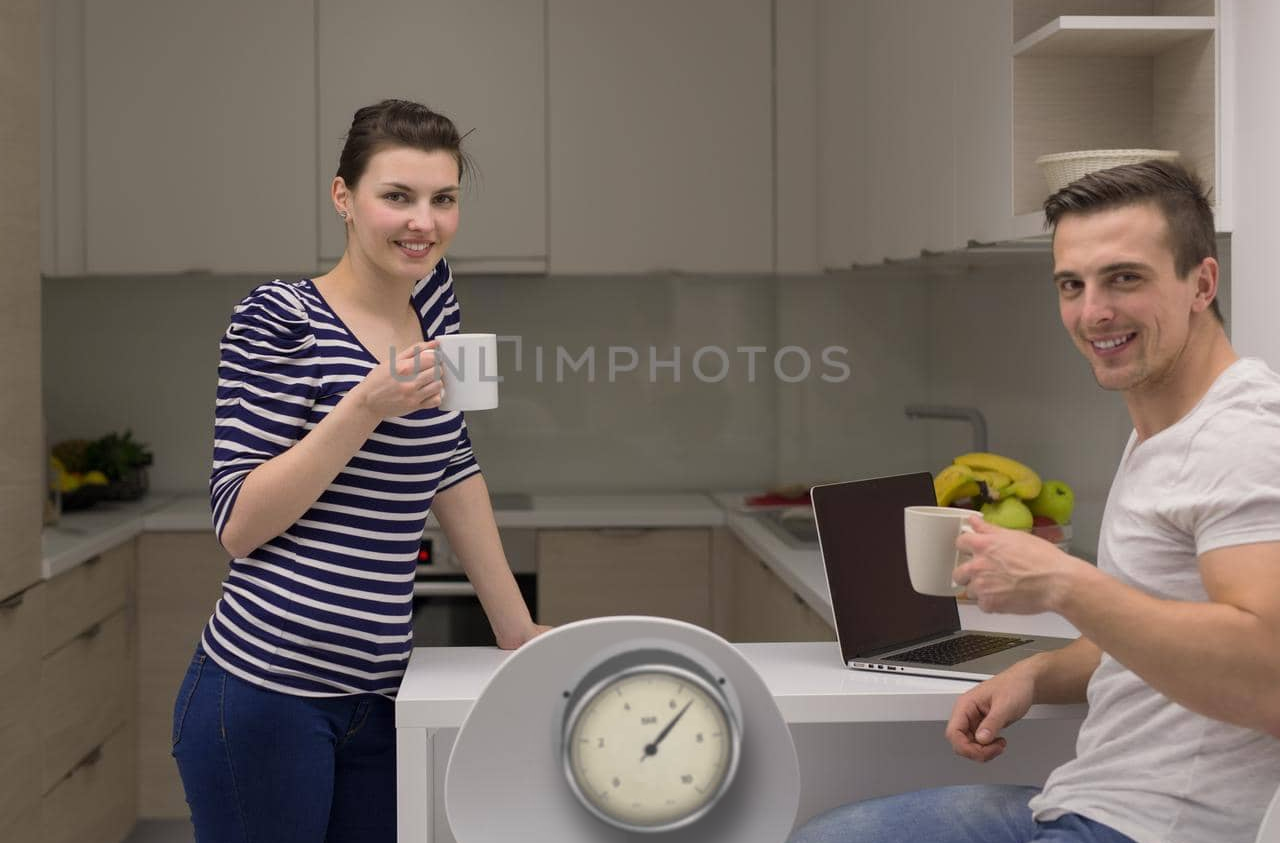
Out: 6.5; bar
